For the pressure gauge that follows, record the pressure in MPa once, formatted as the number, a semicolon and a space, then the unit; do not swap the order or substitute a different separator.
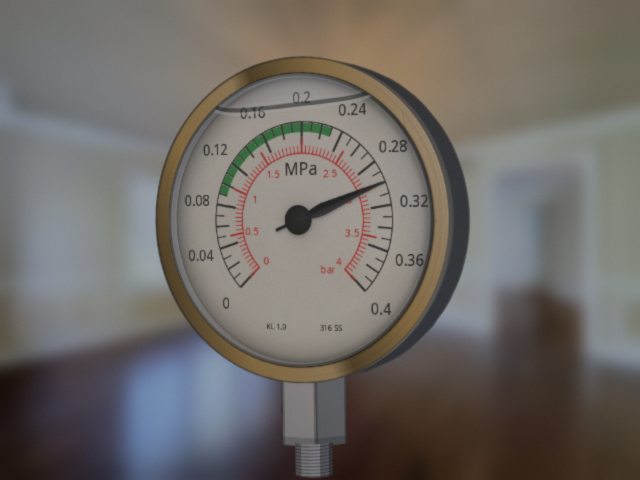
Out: 0.3; MPa
